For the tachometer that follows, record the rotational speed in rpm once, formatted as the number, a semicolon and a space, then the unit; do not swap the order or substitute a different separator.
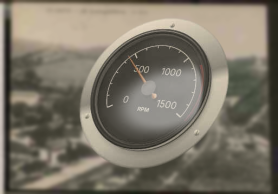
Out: 450; rpm
